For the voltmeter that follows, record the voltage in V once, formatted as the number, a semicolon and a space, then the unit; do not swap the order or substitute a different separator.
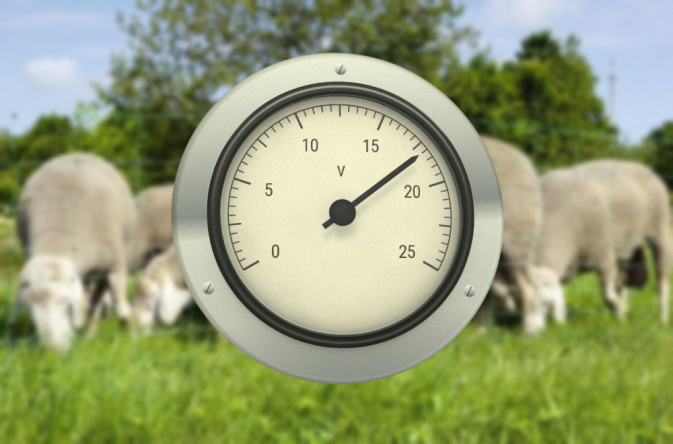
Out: 18; V
